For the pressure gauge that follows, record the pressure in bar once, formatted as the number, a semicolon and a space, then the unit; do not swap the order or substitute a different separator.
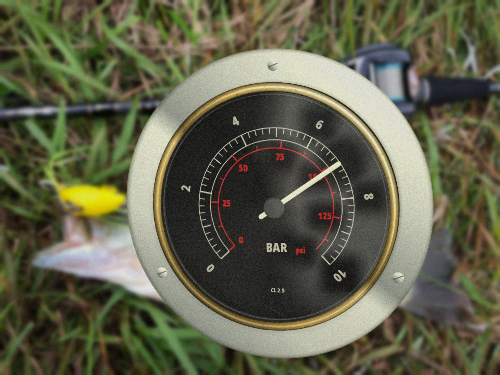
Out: 7; bar
